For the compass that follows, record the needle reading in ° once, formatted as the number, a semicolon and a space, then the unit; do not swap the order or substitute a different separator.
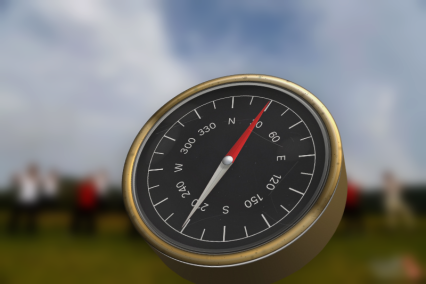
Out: 30; °
